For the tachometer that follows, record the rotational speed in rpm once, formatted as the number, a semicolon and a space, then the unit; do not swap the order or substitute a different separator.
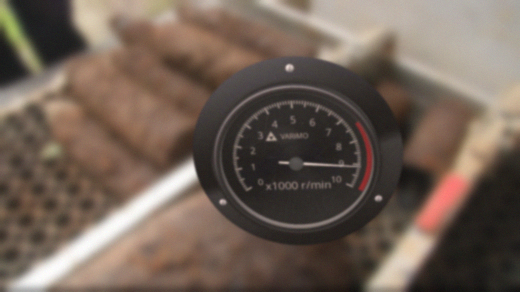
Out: 9000; rpm
